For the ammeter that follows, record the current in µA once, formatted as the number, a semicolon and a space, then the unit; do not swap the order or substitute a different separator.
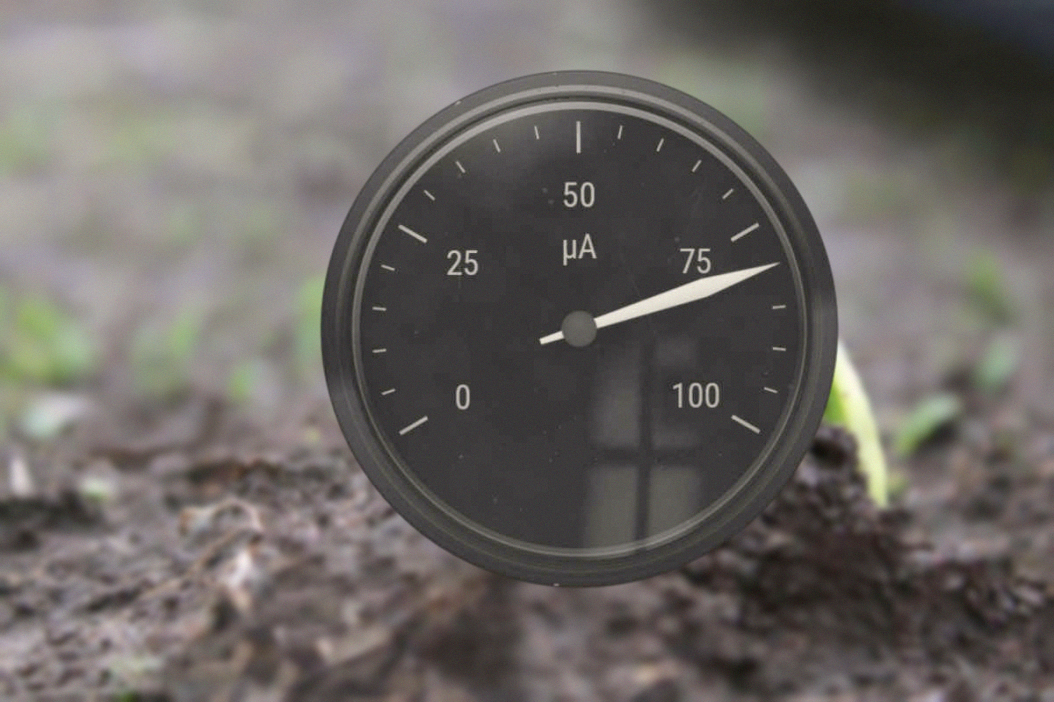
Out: 80; µA
